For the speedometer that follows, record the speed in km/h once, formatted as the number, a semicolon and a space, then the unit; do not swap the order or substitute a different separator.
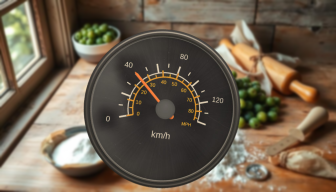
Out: 40; km/h
